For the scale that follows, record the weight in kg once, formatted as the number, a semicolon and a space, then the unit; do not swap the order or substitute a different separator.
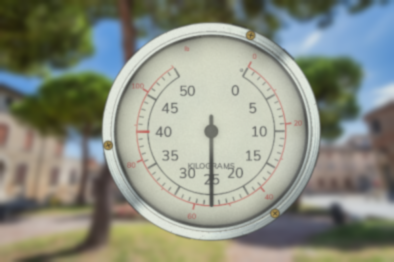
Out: 25; kg
